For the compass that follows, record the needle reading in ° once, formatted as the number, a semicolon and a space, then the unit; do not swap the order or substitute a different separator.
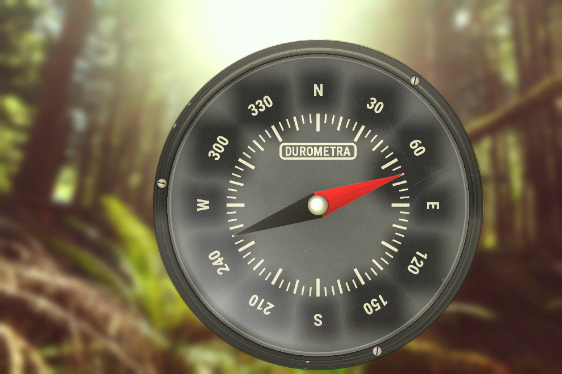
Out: 70; °
